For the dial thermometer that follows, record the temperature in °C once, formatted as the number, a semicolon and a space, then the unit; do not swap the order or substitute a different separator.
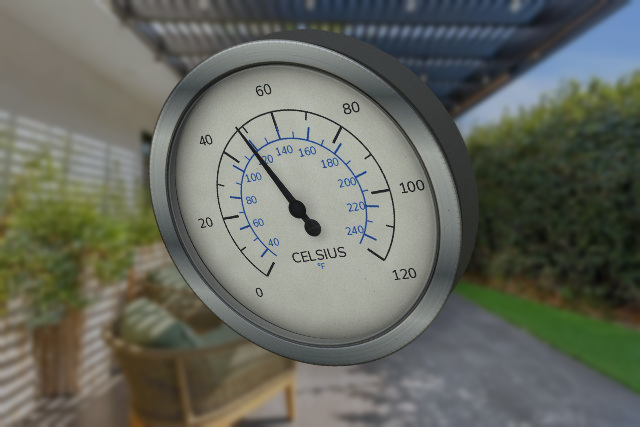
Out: 50; °C
